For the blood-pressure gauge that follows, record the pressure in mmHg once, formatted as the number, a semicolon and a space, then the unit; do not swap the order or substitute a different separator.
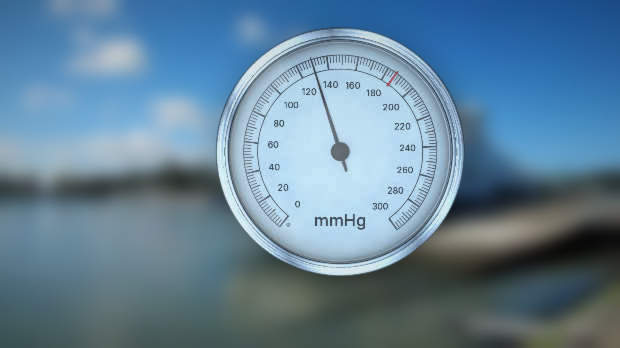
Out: 130; mmHg
